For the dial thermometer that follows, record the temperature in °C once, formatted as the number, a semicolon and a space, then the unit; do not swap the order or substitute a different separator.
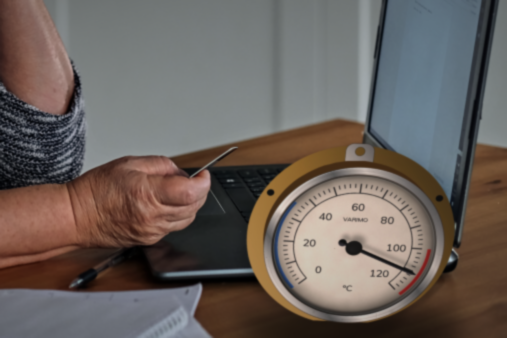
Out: 110; °C
